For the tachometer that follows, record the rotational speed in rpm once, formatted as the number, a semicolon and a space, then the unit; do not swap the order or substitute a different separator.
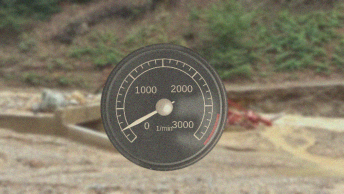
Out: 200; rpm
